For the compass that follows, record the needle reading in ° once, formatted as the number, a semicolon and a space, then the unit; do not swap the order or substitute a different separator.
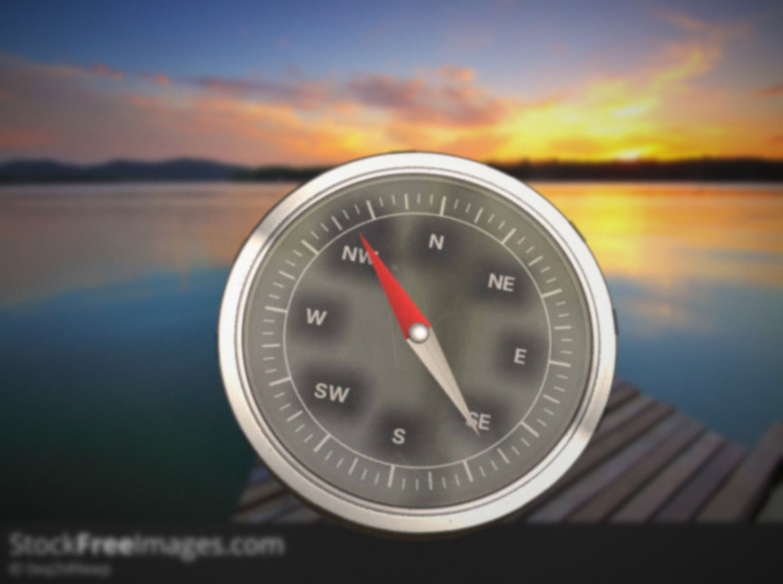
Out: 320; °
